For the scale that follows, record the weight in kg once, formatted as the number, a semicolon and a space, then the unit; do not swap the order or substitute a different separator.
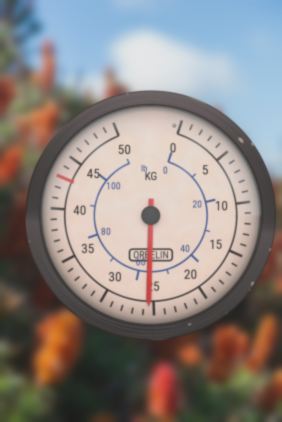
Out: 25.5; kg
